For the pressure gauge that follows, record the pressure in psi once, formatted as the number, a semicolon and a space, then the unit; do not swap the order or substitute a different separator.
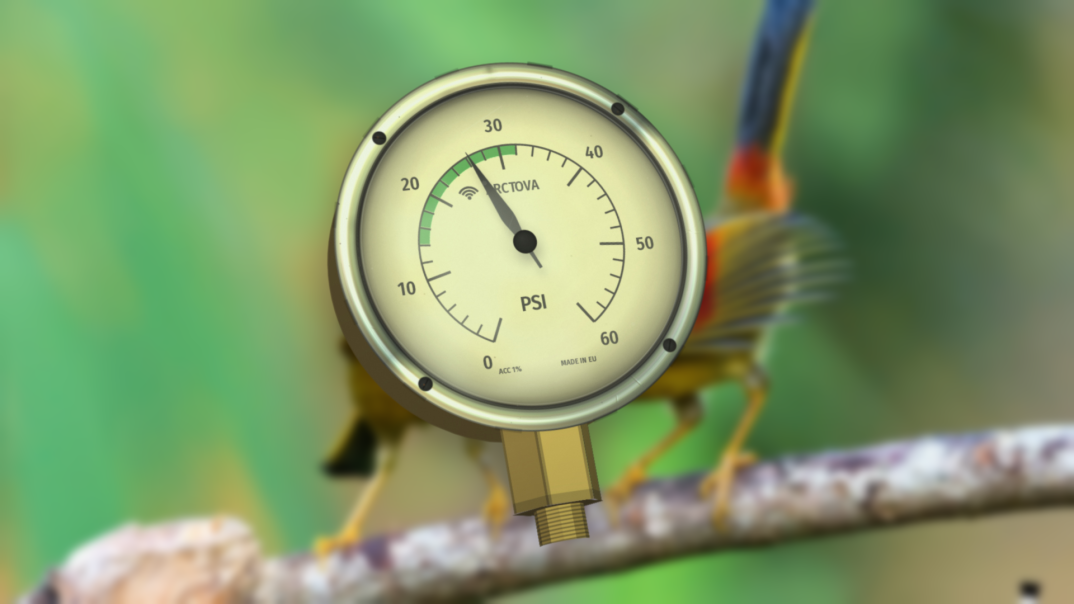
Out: 26; psi
